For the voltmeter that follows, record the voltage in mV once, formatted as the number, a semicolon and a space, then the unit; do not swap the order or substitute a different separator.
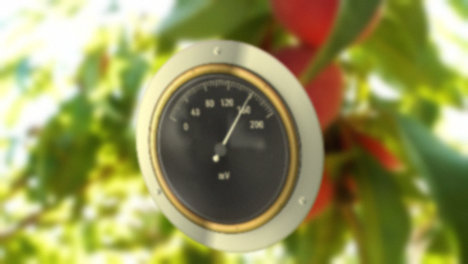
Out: 160; mV
